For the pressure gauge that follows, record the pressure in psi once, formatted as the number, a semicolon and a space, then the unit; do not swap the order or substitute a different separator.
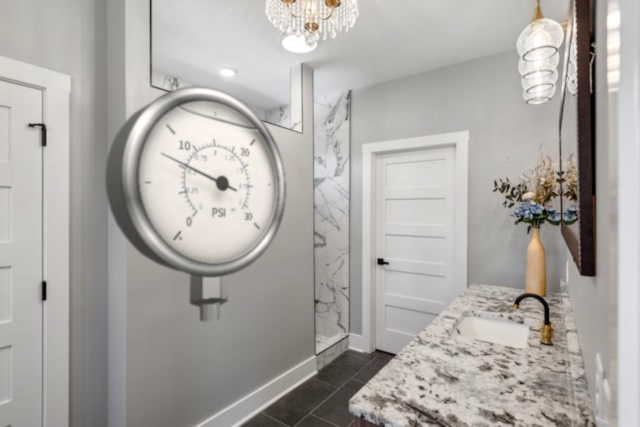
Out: 7.5; psi
